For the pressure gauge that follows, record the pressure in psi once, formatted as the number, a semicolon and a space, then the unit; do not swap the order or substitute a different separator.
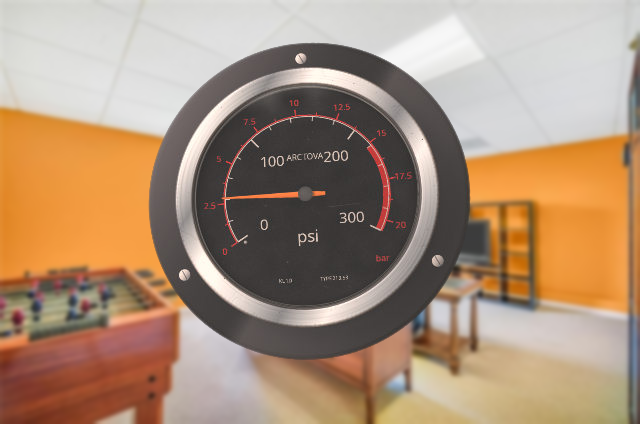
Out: 40; psi
